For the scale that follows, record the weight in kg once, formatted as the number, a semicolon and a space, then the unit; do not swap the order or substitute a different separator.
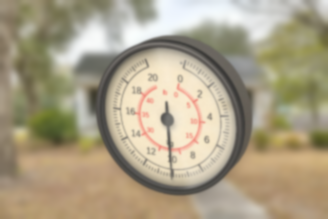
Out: 10; kg
